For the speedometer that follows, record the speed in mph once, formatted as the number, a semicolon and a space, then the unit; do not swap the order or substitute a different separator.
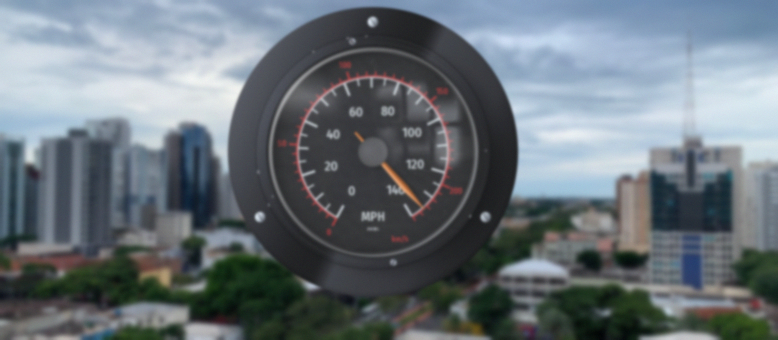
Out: 135; mph
